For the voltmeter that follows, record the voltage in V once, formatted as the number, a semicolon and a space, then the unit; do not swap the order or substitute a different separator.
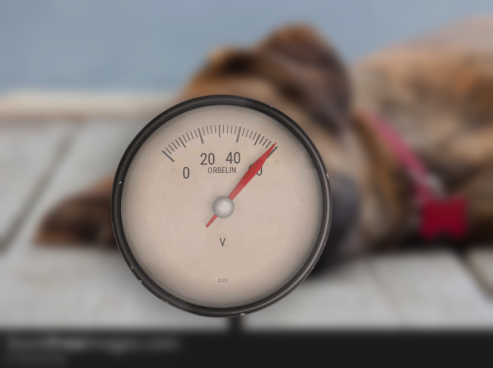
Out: 58; V
